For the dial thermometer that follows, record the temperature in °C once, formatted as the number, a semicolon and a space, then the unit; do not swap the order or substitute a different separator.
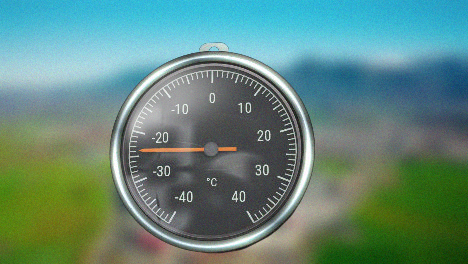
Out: -24; °C
